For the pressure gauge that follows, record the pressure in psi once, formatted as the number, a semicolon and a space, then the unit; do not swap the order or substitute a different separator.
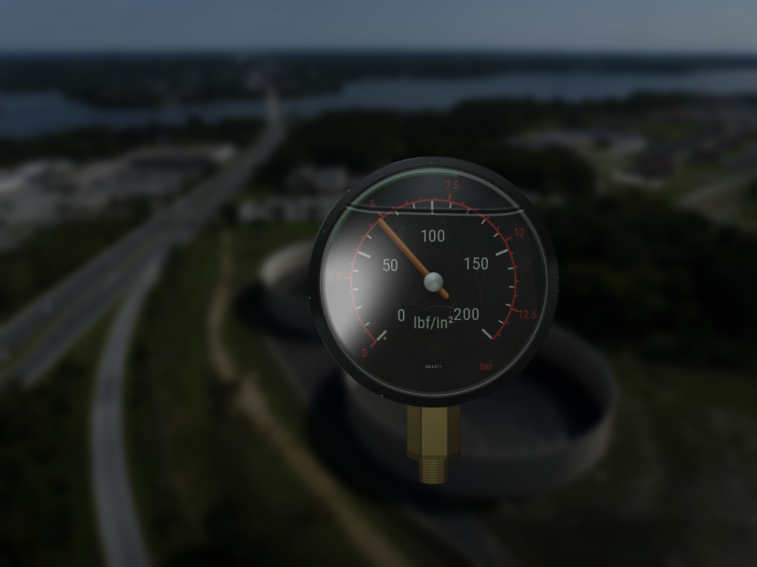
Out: 70; psi
